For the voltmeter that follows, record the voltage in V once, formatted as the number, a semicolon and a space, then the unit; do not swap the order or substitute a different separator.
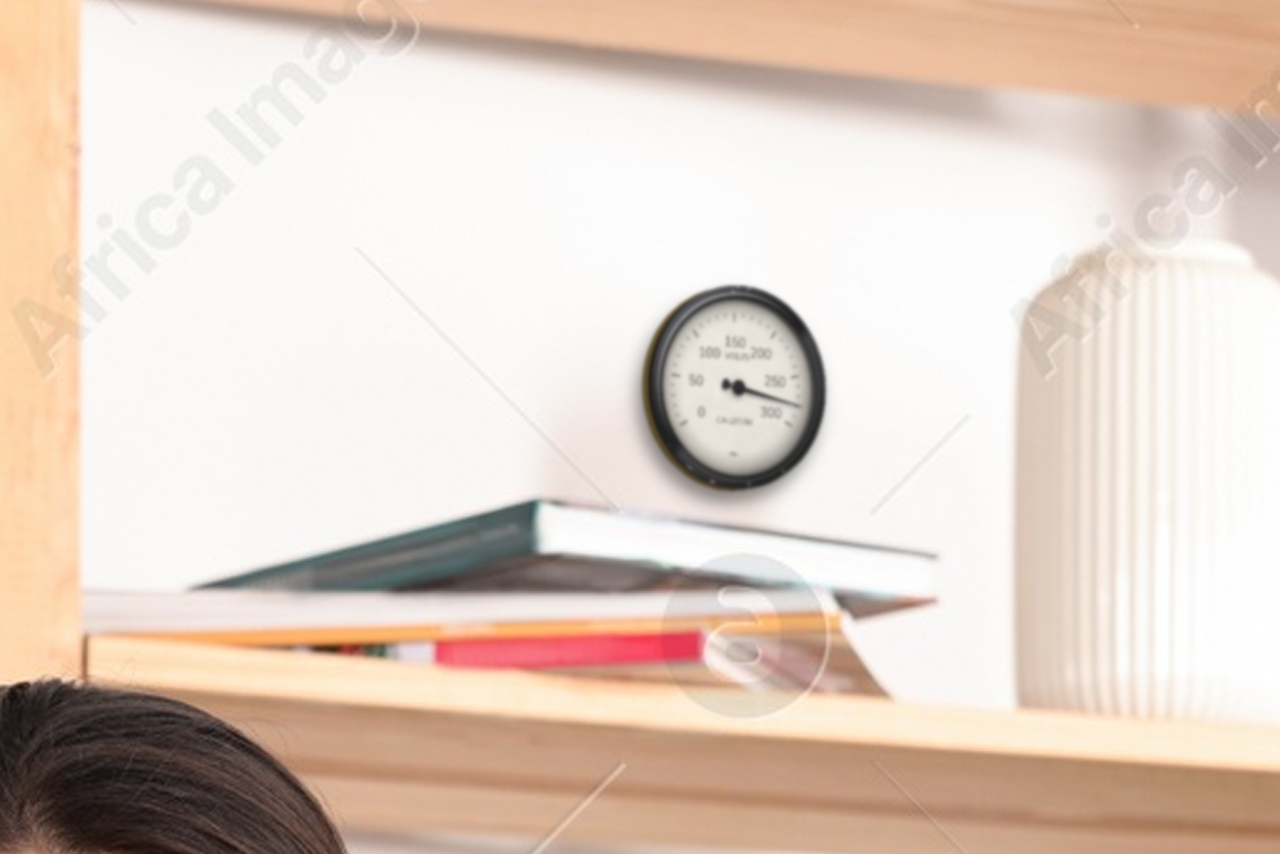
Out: 280; V
